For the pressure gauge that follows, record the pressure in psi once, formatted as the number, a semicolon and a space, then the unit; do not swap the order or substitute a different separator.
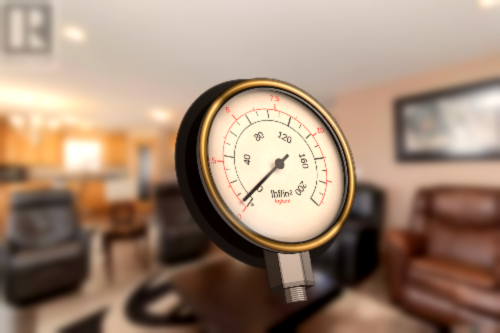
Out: 5; psi
